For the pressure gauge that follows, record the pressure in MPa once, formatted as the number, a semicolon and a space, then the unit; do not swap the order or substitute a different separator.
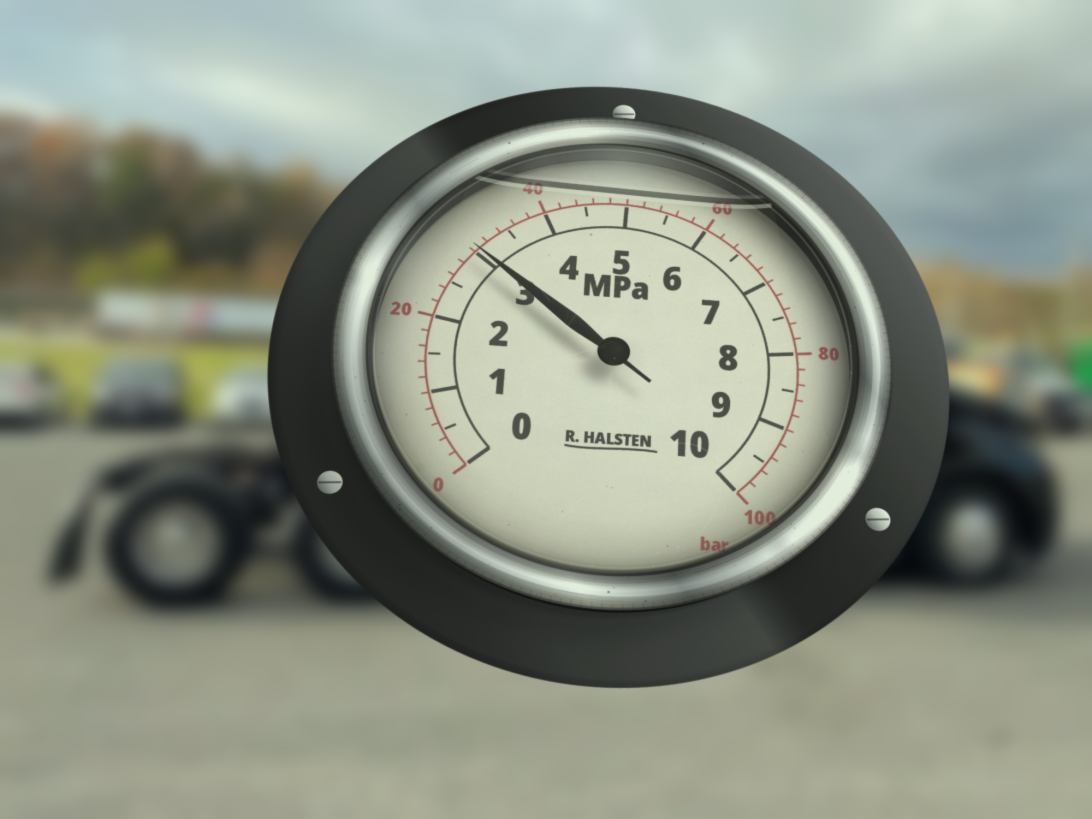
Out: 3; MPa
